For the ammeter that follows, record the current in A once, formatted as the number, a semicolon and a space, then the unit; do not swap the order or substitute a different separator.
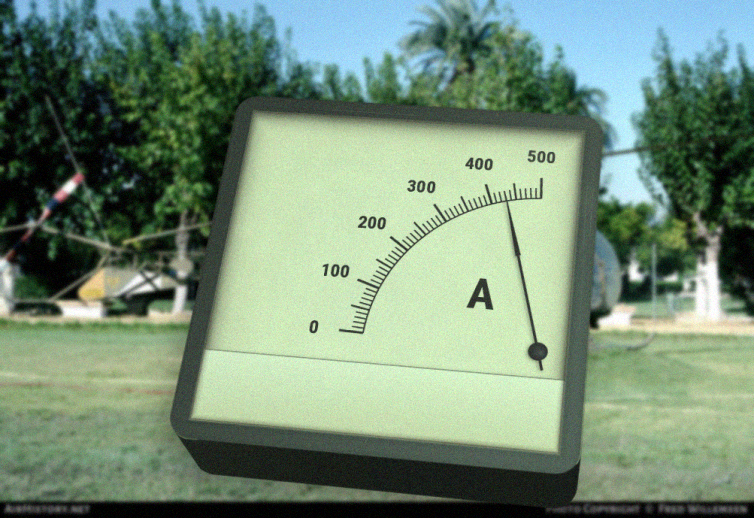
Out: 430; A
